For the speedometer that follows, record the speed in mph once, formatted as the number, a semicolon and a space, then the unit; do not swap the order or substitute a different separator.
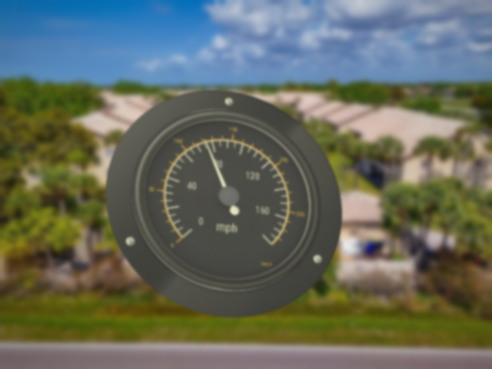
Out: 75; mph
